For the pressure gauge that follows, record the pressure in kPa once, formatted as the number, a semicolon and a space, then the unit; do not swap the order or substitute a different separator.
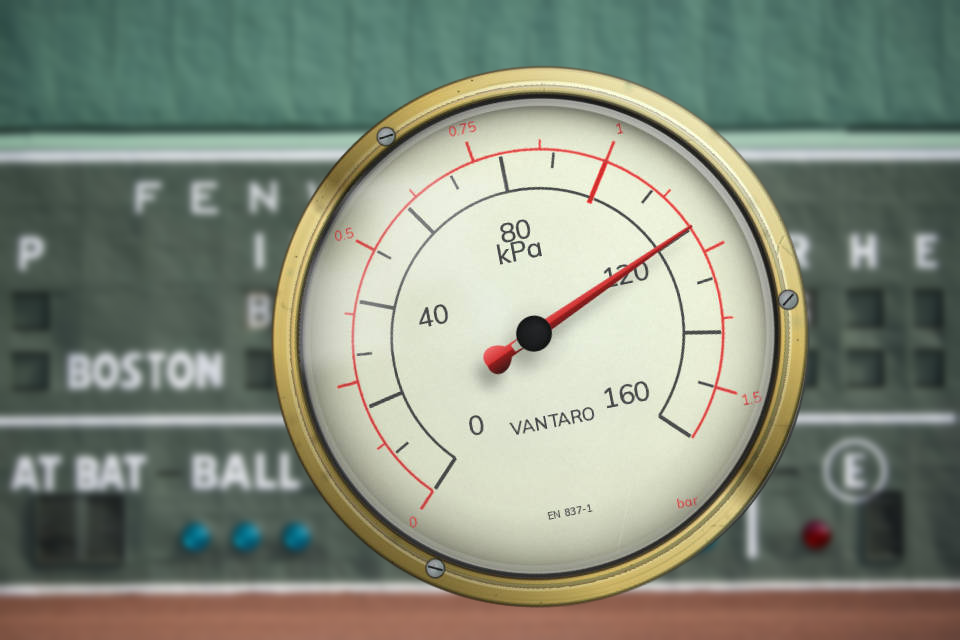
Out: 120; kPa
